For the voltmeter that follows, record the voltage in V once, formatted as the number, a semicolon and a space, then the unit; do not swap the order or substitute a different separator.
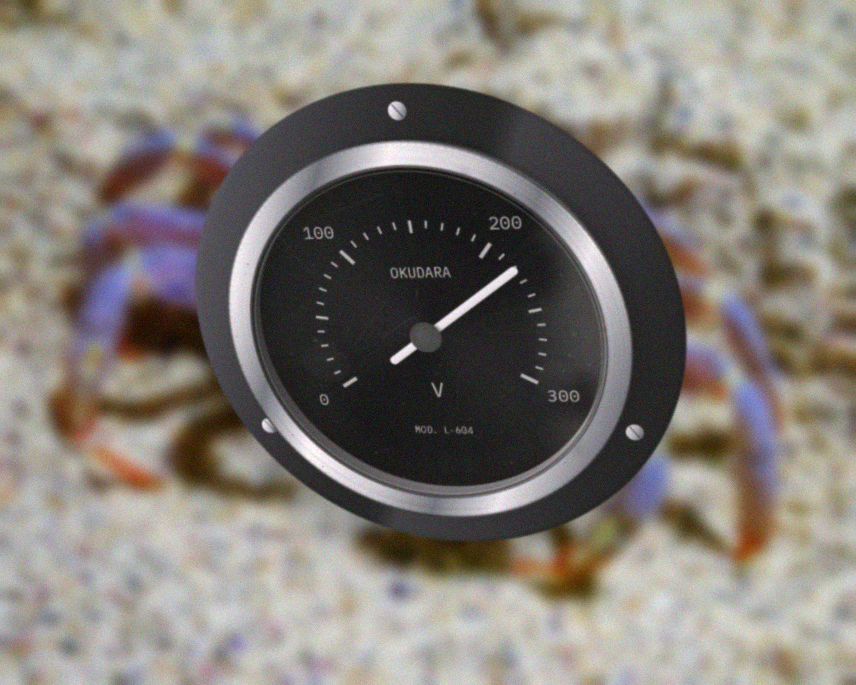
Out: 220; V
